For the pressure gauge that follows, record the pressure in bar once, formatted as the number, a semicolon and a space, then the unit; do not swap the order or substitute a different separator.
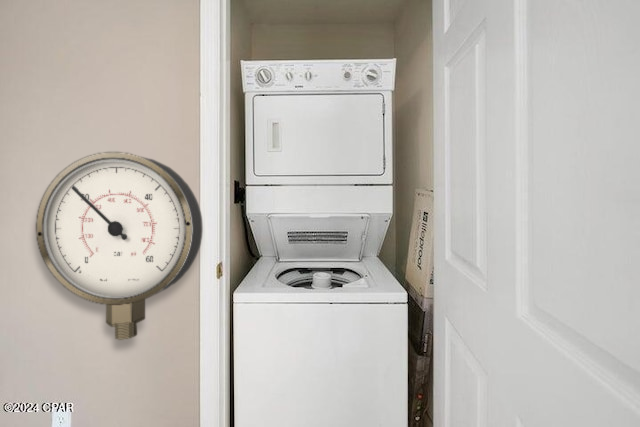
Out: 20; bar
